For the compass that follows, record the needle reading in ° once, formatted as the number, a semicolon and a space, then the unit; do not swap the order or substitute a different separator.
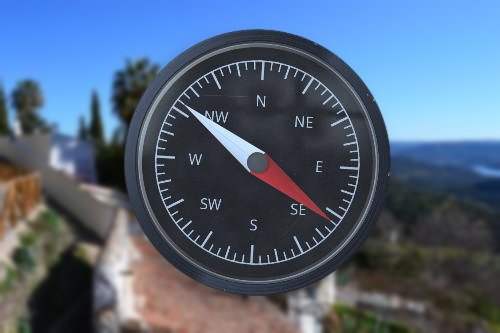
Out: 125; °
